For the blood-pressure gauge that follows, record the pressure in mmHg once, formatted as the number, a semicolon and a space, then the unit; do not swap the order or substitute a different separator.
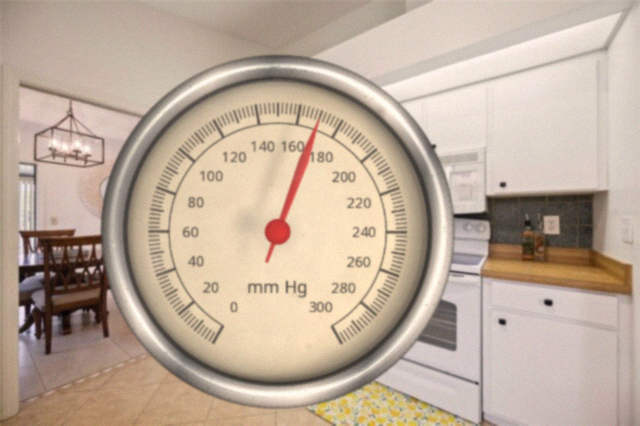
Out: 170; mmHg
